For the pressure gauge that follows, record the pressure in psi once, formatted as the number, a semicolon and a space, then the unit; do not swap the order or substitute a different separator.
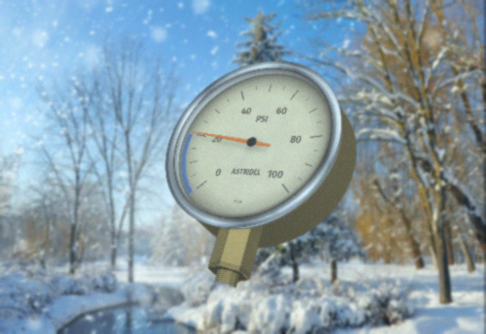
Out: 20; psi
